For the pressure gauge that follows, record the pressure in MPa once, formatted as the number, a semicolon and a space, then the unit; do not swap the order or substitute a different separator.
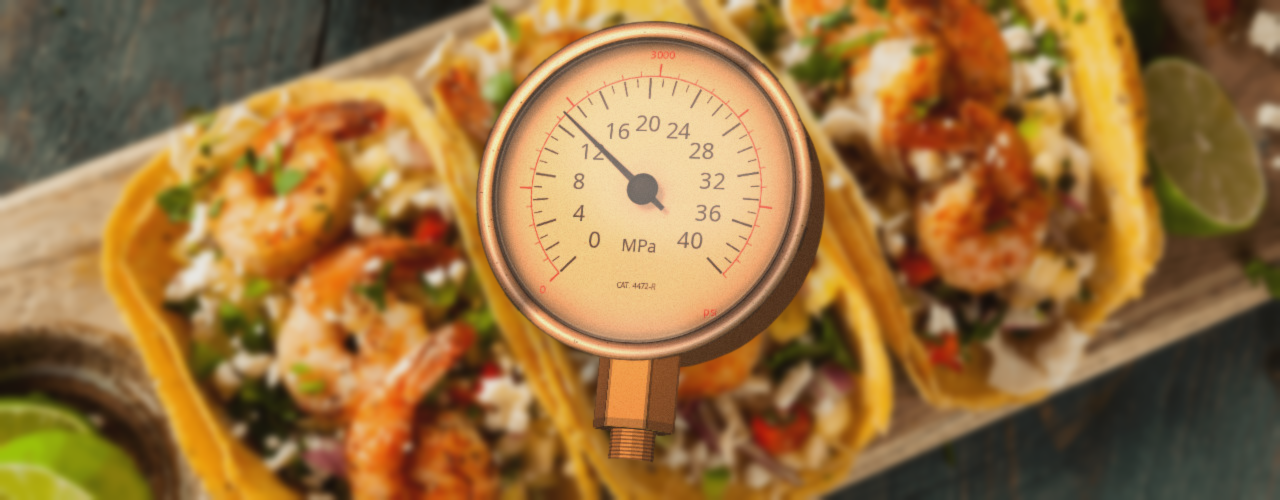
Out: 13; MPa
